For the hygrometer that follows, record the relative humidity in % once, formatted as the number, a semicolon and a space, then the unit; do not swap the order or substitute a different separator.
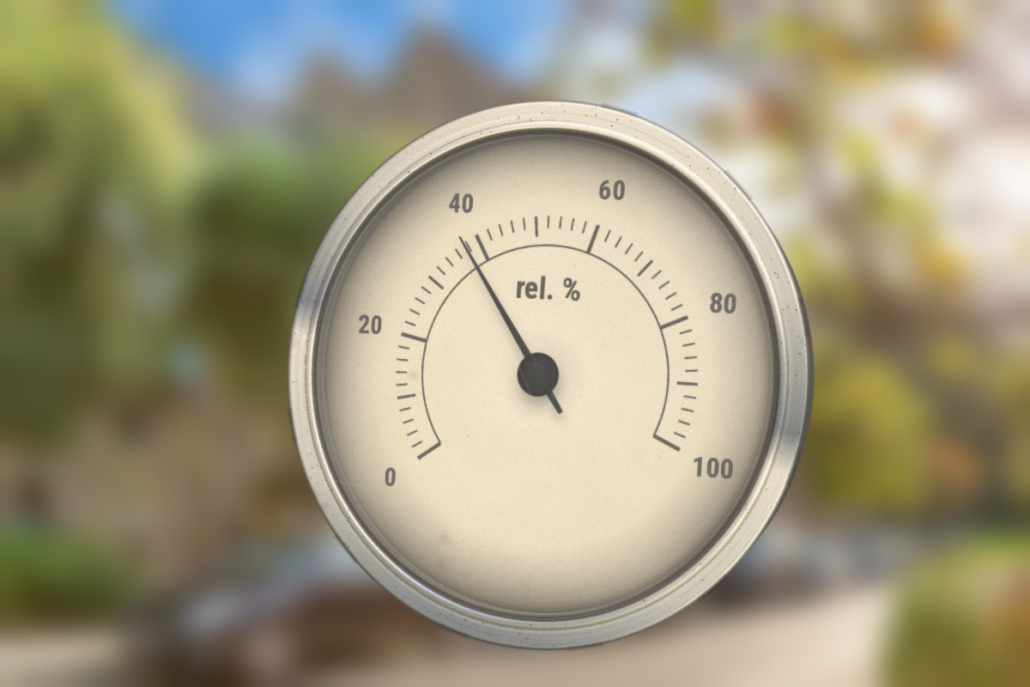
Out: 38; %
